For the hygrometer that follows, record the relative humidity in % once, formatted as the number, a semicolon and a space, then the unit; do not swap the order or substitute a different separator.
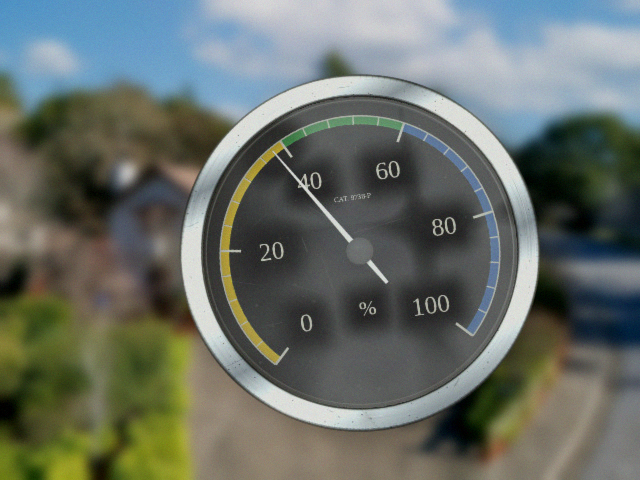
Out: 38; %
